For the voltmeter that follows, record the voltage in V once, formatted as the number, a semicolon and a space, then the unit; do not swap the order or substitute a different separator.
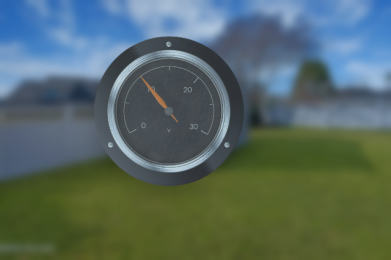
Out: 10; V
